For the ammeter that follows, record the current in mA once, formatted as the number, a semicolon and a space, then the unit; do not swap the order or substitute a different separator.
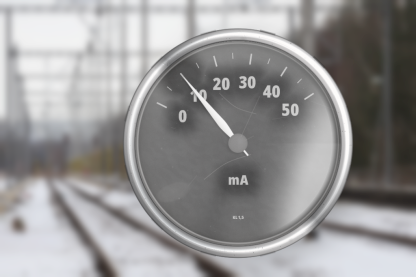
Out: 10; mA
